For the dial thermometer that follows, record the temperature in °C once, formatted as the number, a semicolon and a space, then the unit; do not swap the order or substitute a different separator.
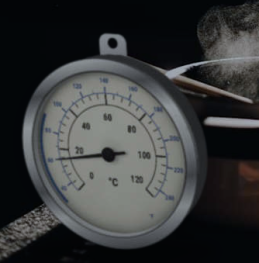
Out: 16; °C
